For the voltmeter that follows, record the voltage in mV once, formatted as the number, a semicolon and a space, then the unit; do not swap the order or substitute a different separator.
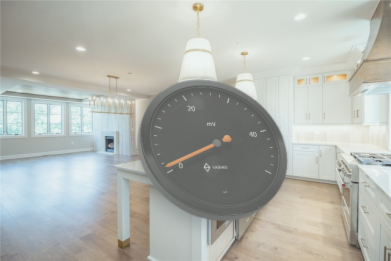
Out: 1; mV
